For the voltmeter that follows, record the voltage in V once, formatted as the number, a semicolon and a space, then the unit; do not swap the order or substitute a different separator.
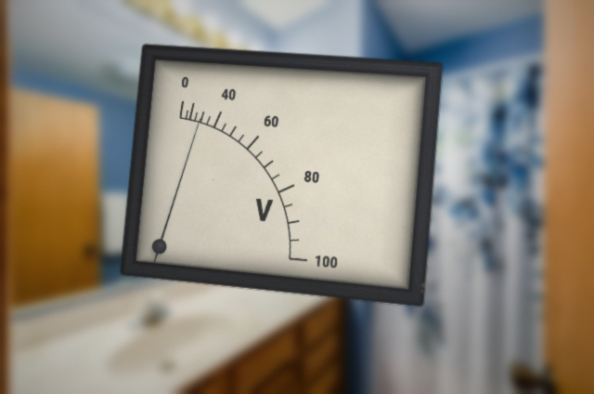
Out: 30; V
